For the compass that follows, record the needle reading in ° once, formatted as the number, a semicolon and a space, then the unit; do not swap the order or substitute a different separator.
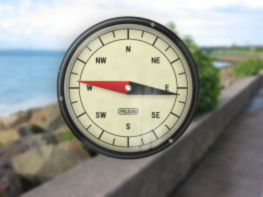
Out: 277.5; °
